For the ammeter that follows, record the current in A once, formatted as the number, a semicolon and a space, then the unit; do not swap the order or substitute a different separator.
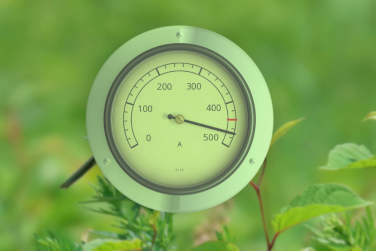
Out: 470; A
